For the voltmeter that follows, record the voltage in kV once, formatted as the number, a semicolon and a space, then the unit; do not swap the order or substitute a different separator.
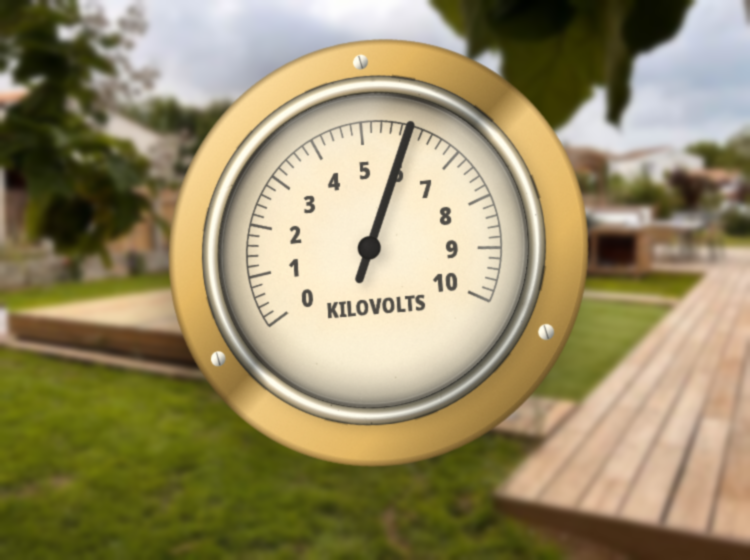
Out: 6; kV
